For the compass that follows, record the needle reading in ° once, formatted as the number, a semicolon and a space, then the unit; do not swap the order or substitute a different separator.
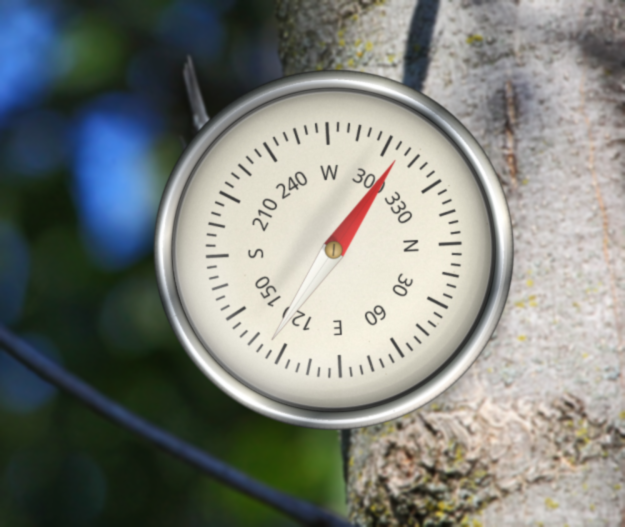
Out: 307.5; °
